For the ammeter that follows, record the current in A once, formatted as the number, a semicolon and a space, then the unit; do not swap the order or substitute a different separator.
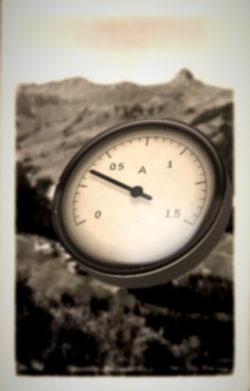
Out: 0.35; A
